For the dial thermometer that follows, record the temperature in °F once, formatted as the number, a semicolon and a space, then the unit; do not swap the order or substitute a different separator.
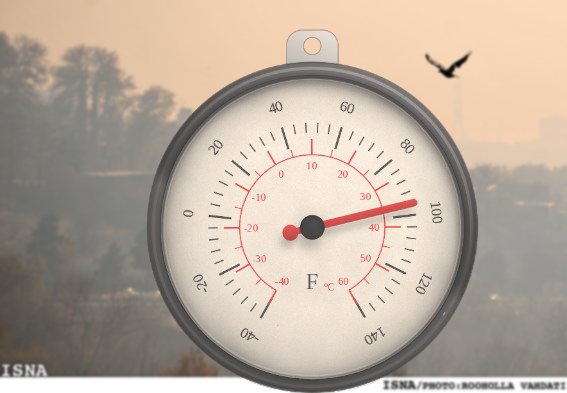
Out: 96; °F
